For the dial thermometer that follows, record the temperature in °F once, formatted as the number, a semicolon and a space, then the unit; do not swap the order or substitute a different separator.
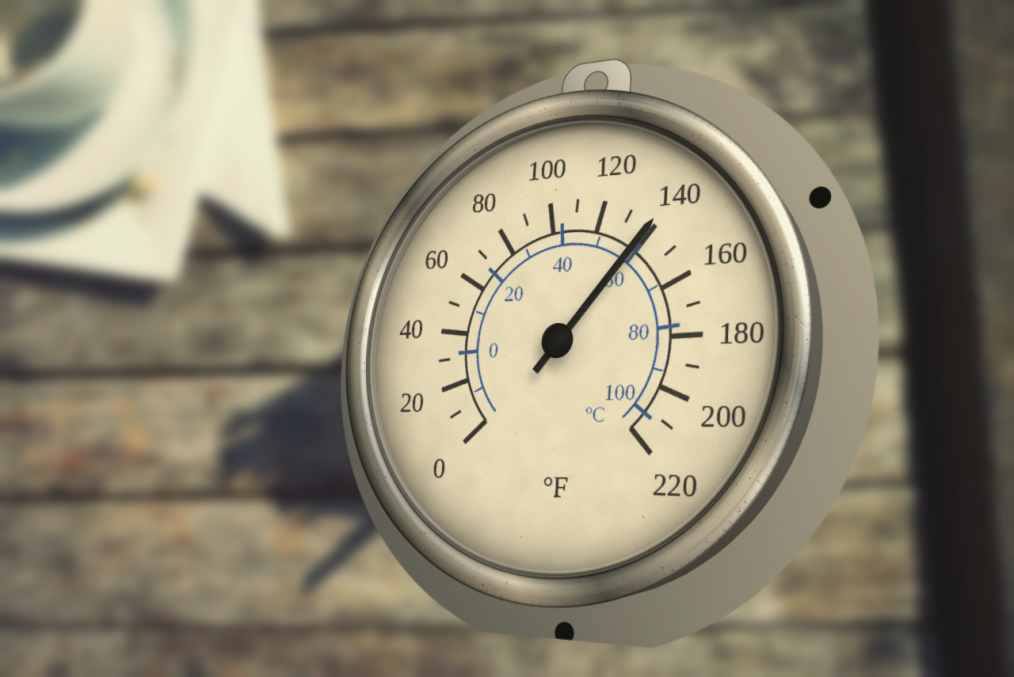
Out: 140; °F
